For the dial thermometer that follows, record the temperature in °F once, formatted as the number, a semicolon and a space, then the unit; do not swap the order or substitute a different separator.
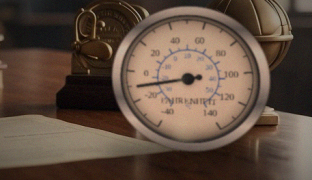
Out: -10; °F
